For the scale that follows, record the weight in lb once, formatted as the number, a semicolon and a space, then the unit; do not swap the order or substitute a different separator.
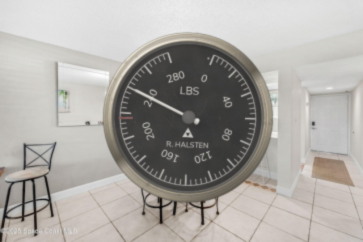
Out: 240; lb
